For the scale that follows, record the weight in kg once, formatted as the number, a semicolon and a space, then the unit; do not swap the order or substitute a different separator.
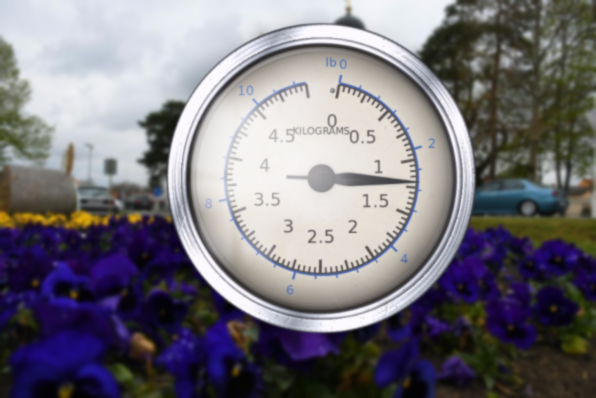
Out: 1.2; kg
